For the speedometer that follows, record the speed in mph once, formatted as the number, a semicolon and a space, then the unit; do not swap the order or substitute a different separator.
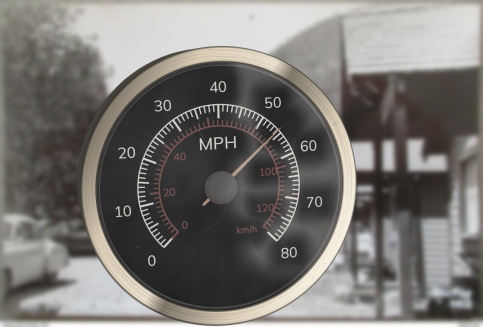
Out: 54; mph
